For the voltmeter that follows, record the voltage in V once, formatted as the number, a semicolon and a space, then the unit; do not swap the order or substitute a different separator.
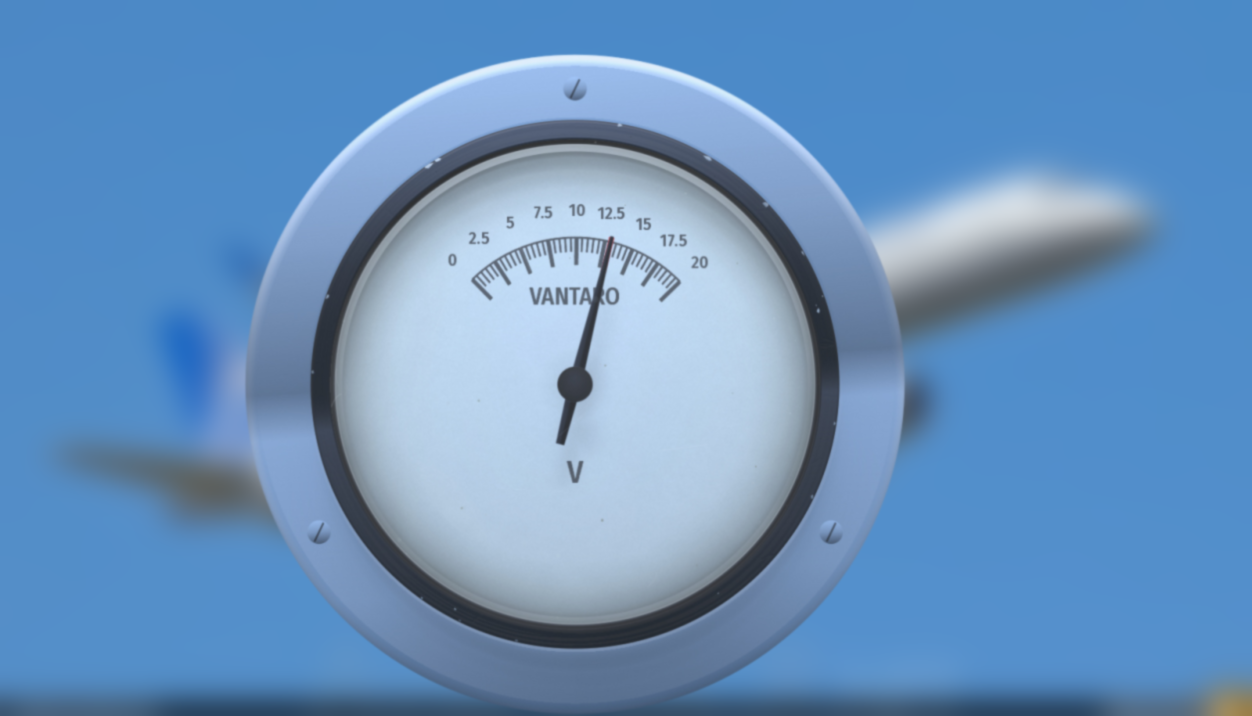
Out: 13; V
